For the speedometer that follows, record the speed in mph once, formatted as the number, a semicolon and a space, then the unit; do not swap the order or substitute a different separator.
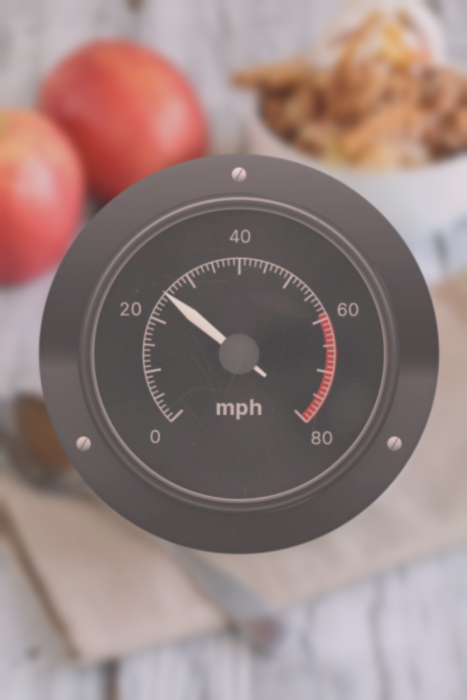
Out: 25; mph
